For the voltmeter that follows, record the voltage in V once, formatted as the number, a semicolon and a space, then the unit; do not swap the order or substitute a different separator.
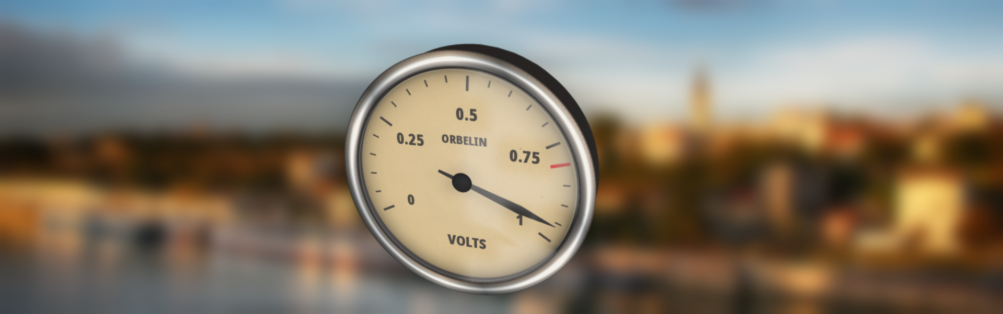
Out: 0.95; V
